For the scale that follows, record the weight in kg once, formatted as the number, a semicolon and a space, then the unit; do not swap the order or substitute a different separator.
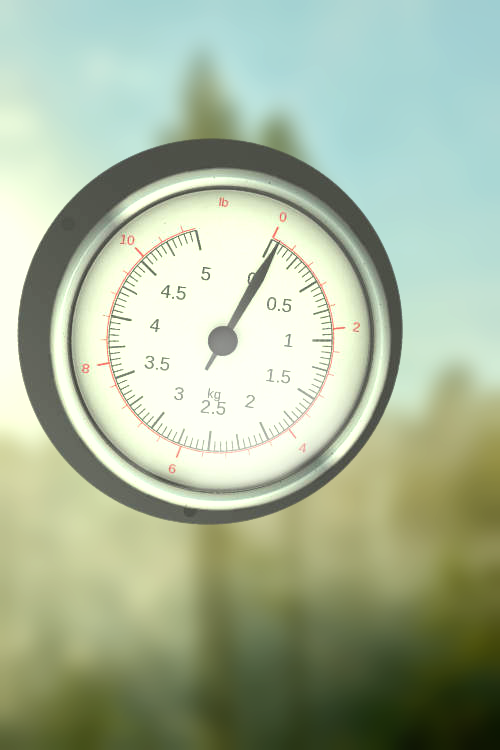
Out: 0.05; kg
